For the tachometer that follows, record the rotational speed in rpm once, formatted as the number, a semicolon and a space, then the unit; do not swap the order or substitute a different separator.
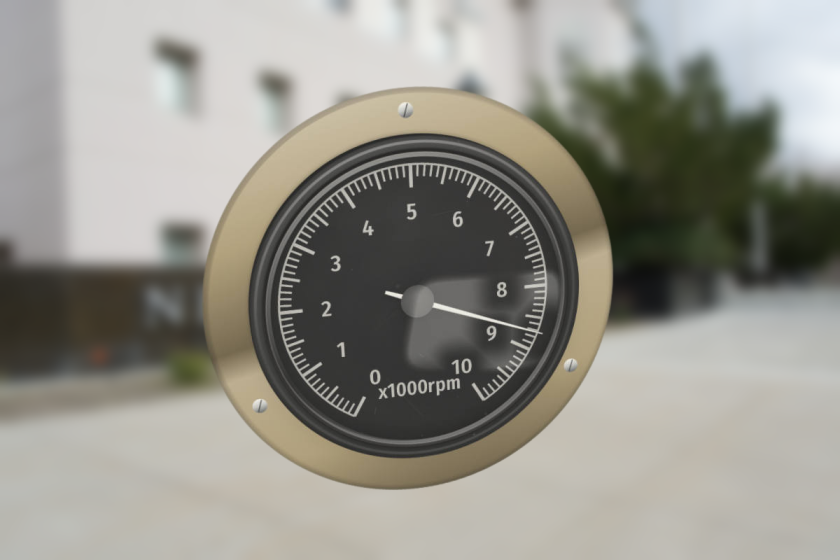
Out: 8700; rpm
